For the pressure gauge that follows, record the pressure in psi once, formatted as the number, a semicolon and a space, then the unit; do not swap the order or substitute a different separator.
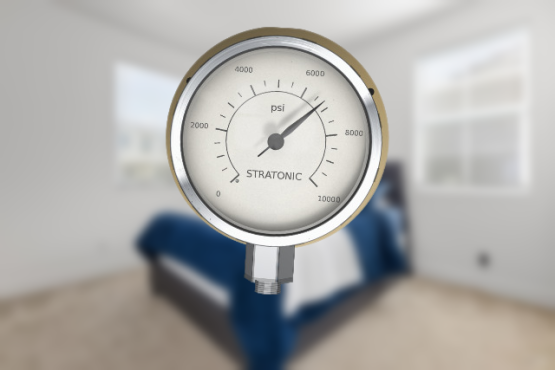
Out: 6750; psi
